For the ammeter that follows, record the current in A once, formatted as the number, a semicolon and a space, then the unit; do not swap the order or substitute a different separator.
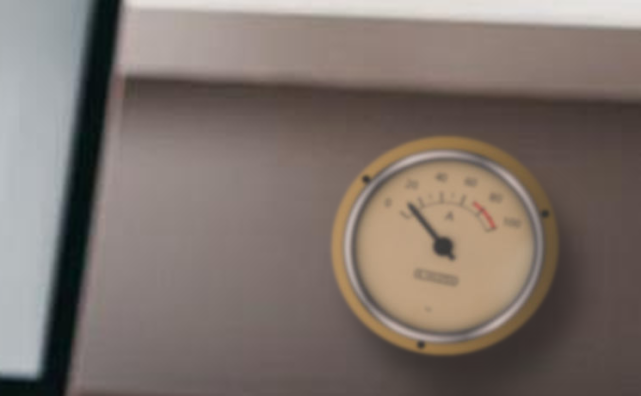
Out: 10; A
